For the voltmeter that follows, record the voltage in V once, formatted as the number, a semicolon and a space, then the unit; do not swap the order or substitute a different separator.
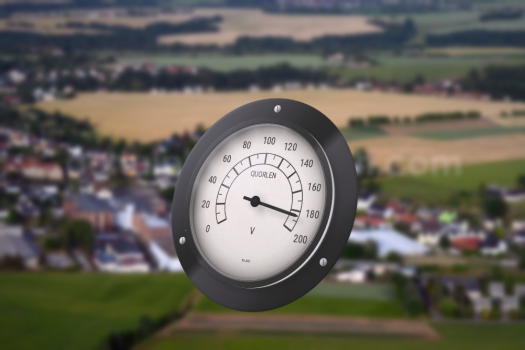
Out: 185; V
